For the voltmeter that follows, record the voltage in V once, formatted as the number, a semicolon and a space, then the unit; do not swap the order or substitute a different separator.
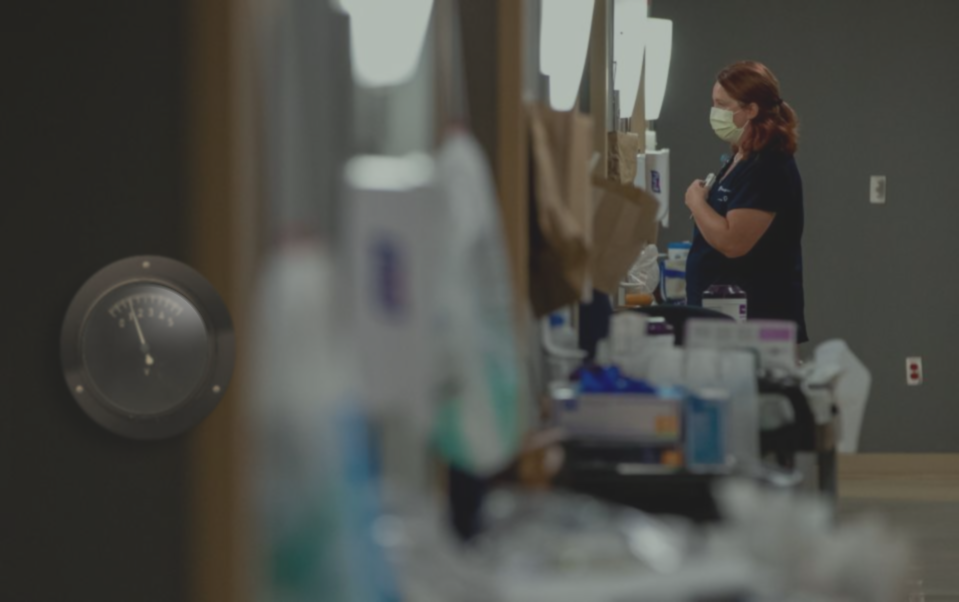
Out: 1.5; V
